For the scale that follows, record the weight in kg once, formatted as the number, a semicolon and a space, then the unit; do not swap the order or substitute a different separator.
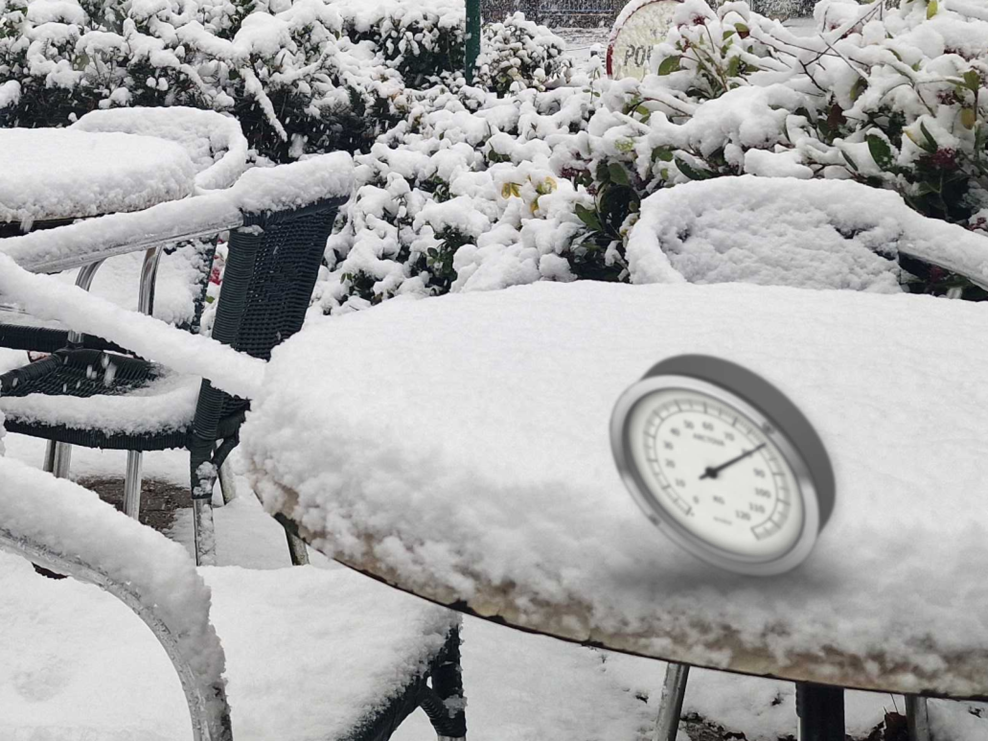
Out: 80; kg
